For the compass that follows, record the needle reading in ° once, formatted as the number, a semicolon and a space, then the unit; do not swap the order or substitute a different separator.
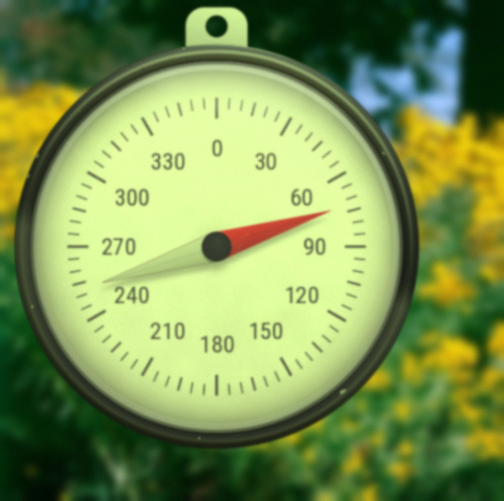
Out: 72.5; °
